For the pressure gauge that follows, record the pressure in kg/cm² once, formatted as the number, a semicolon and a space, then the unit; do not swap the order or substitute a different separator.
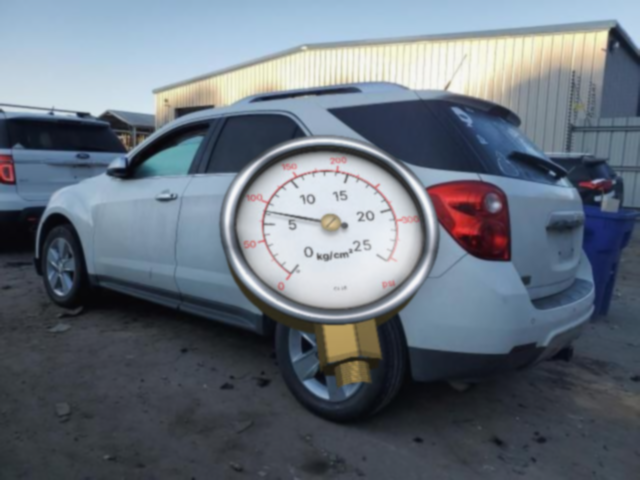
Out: 6; kg/cm²
